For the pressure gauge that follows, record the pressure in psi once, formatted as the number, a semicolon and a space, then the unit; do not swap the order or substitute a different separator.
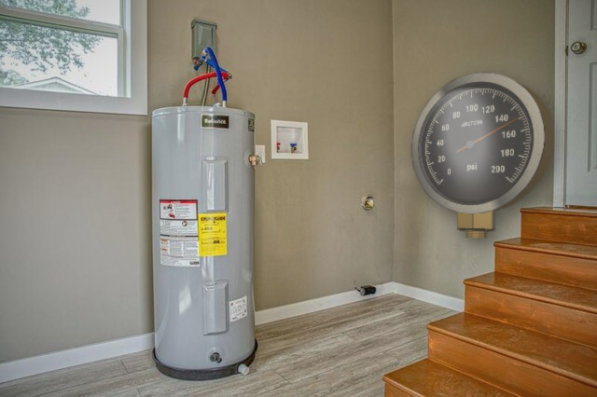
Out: 150; psi
